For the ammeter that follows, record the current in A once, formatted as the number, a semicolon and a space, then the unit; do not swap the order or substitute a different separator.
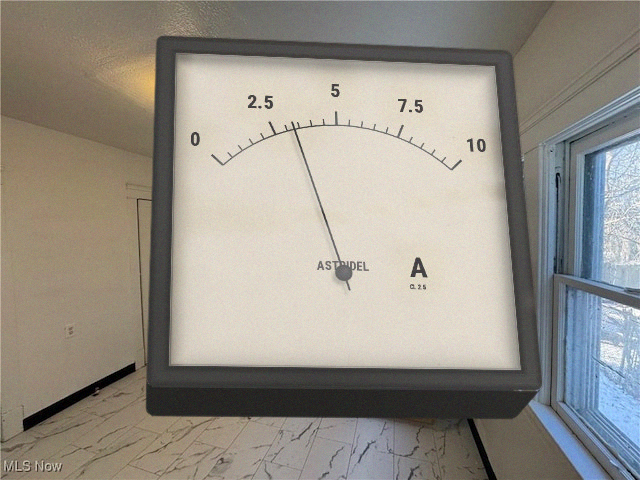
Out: 3.25; A
